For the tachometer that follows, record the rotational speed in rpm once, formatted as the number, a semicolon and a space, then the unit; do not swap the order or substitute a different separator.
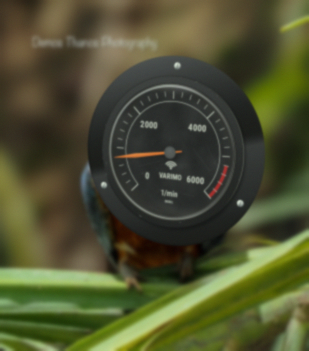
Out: 800; rpm
